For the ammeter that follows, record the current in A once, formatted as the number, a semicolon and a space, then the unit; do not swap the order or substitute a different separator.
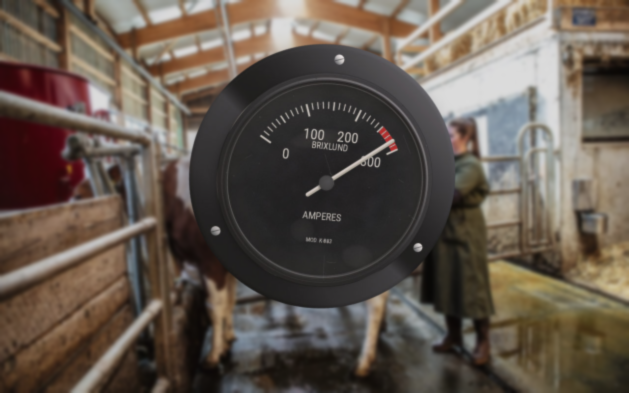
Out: 280; A
